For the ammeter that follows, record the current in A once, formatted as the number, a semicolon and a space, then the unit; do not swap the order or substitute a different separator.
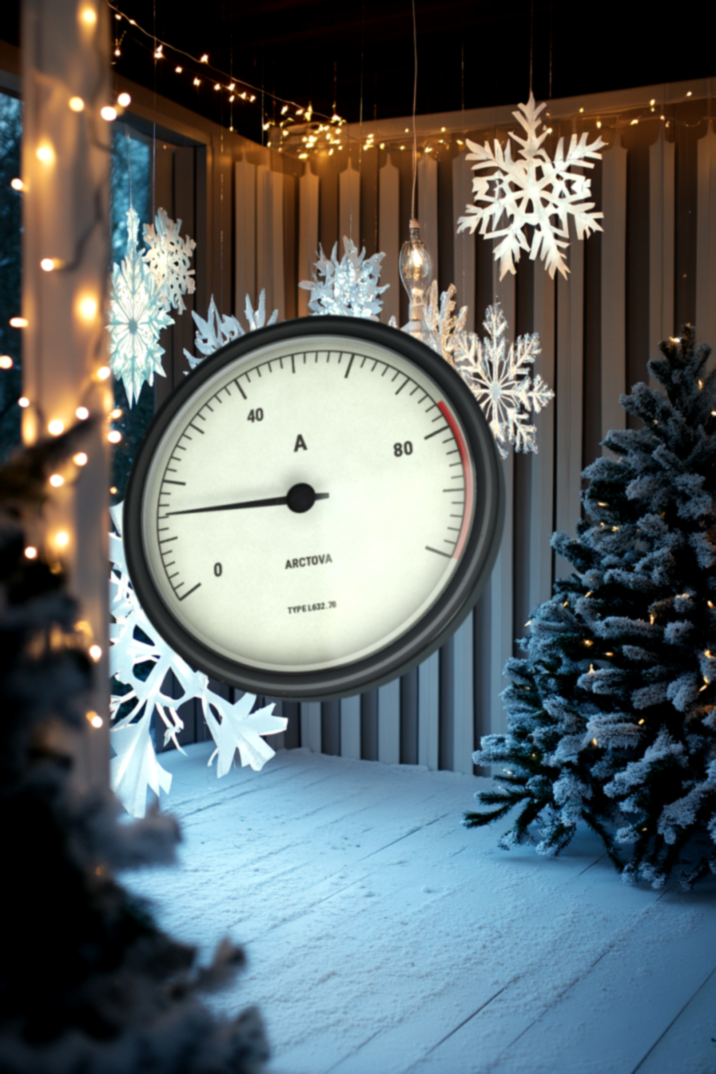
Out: 14; A
